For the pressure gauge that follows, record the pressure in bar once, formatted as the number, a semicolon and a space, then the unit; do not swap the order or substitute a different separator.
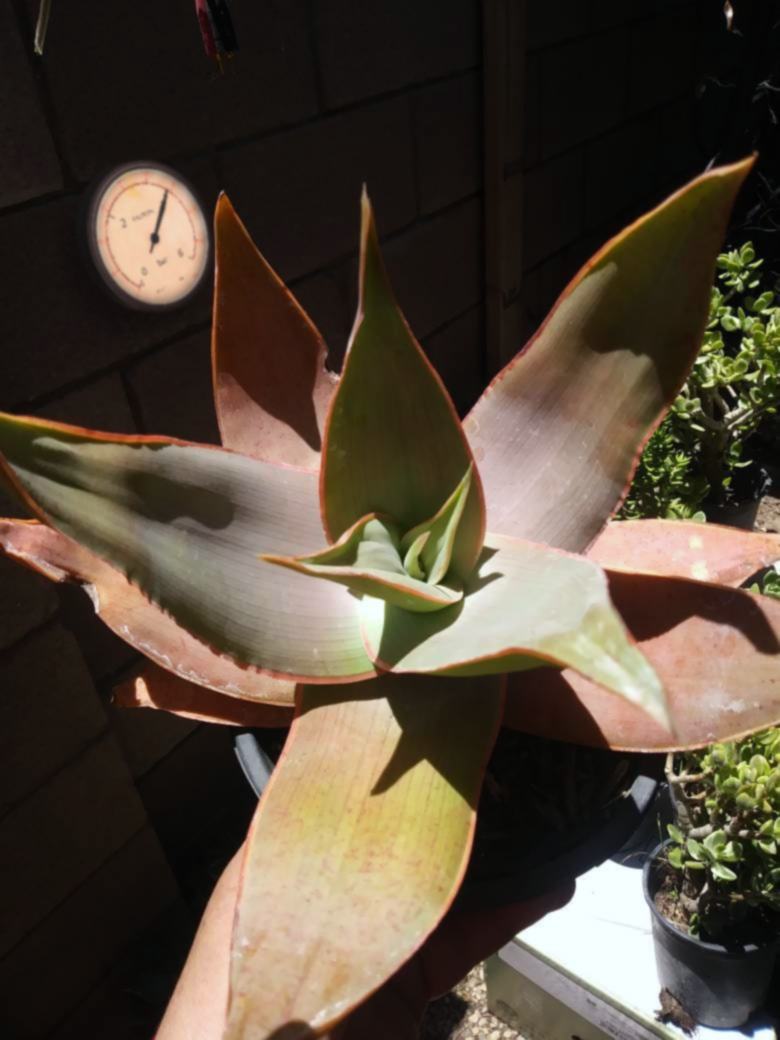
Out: 4; bar
